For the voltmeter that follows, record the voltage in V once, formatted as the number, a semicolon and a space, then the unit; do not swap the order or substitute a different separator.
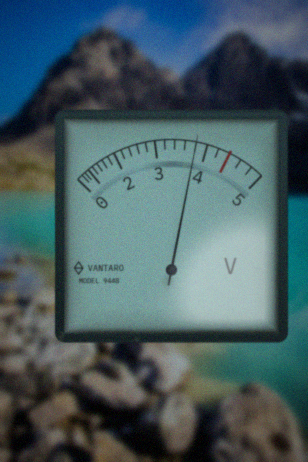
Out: 3.8; V
